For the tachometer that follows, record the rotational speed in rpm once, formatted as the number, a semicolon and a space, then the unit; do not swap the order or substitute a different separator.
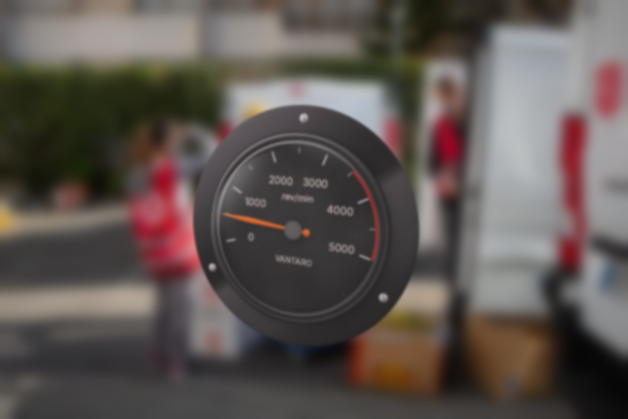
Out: 500; rpm
